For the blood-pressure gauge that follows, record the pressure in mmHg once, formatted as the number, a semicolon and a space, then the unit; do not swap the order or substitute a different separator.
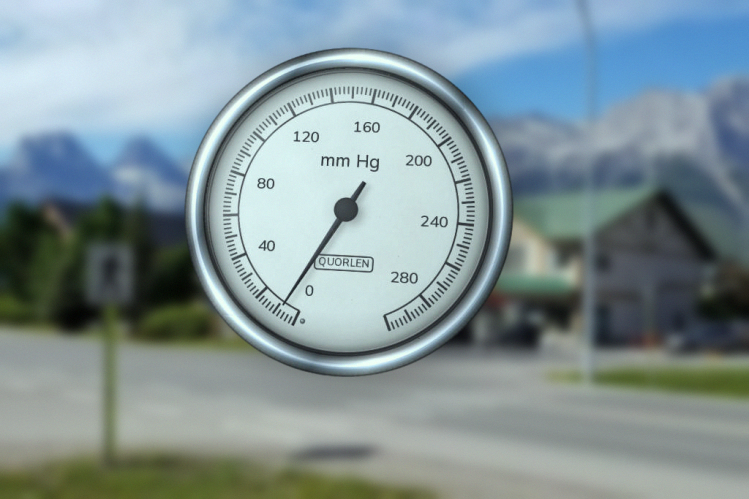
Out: 8; mmHg
